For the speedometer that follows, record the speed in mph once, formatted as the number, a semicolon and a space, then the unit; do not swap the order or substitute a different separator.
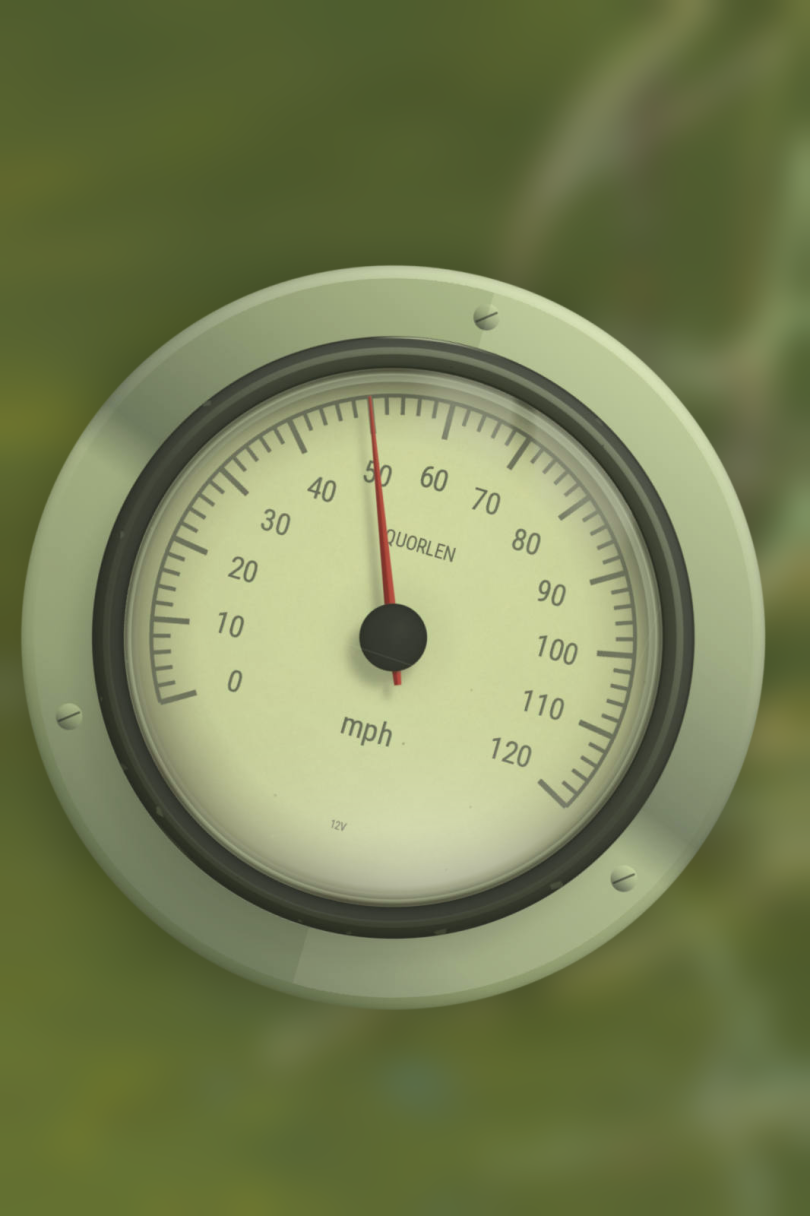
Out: 50; mph
